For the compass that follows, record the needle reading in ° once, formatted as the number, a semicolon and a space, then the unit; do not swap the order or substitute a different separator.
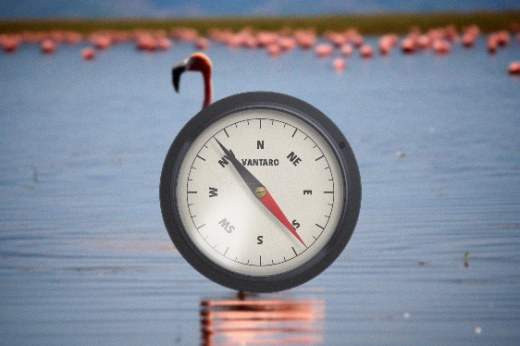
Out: 140; °
